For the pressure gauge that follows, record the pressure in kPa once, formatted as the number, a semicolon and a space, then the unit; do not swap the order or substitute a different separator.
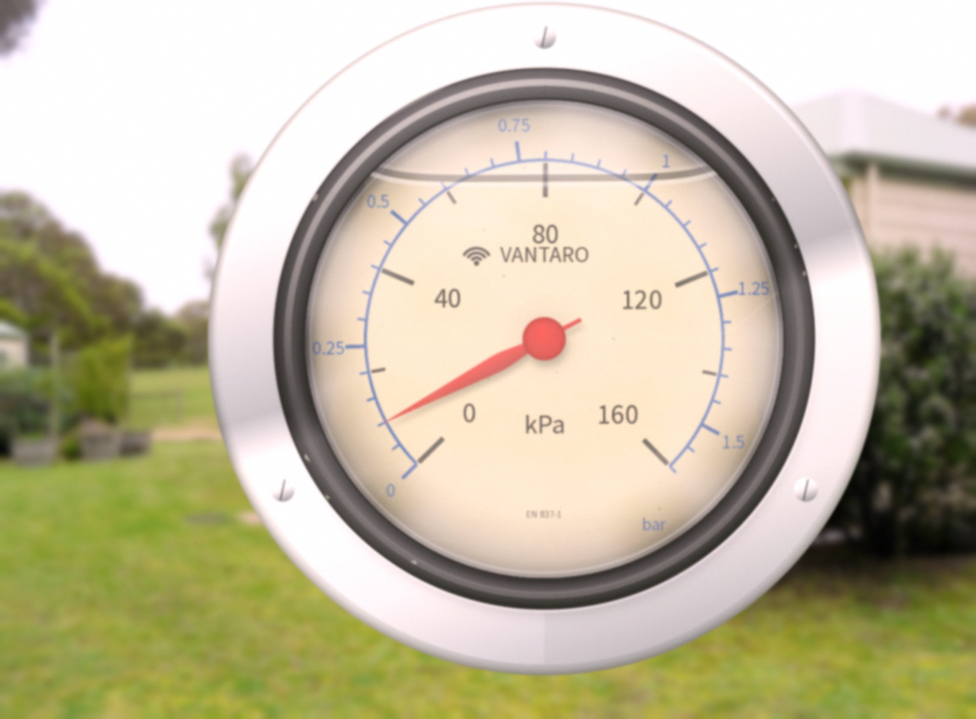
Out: 10; kPa
